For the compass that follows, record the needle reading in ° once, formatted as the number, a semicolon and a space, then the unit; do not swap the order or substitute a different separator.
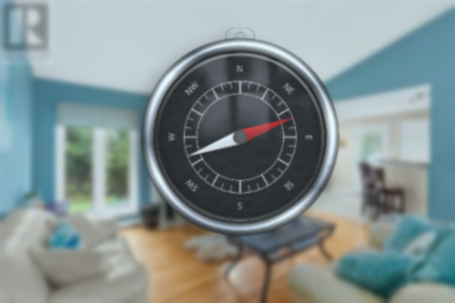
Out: 70; °
